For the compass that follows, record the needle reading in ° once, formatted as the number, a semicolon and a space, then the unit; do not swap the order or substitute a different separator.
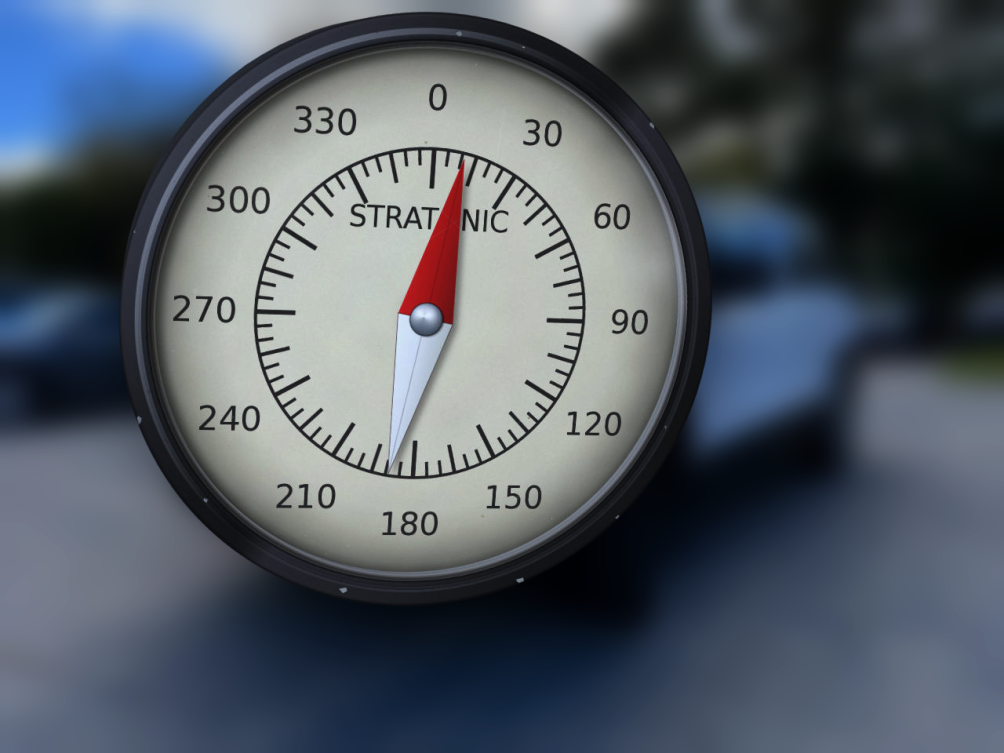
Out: 10; °
